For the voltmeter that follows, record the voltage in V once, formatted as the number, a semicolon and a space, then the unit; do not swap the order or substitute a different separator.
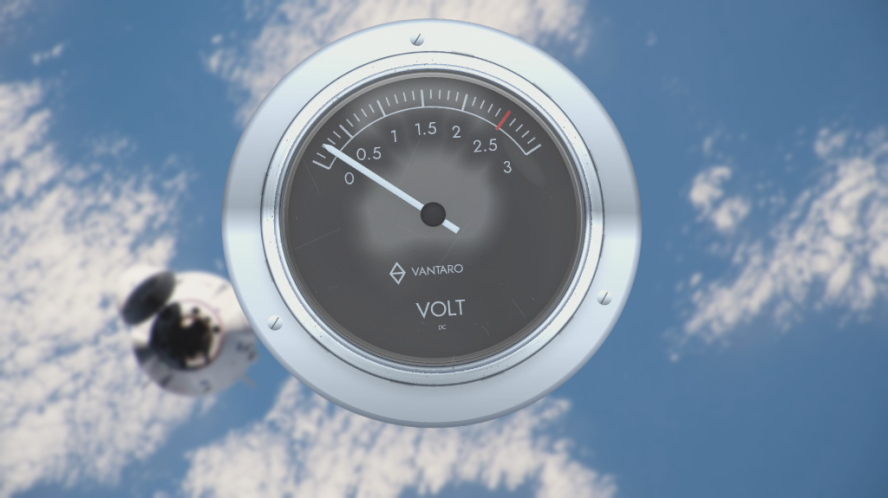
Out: 0.2; V
